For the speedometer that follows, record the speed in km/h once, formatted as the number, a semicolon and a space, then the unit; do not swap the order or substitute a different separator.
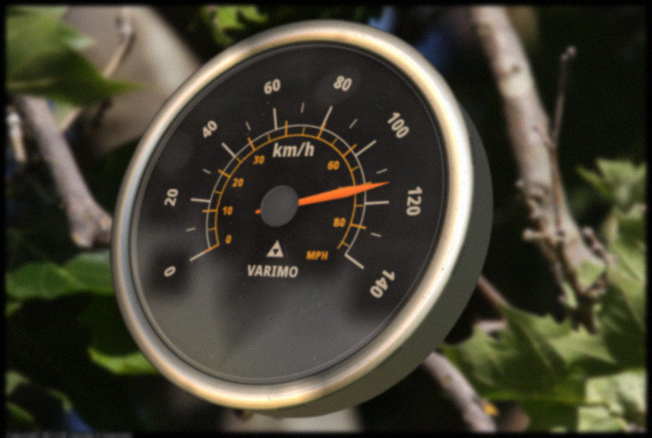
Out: 115; km/h
